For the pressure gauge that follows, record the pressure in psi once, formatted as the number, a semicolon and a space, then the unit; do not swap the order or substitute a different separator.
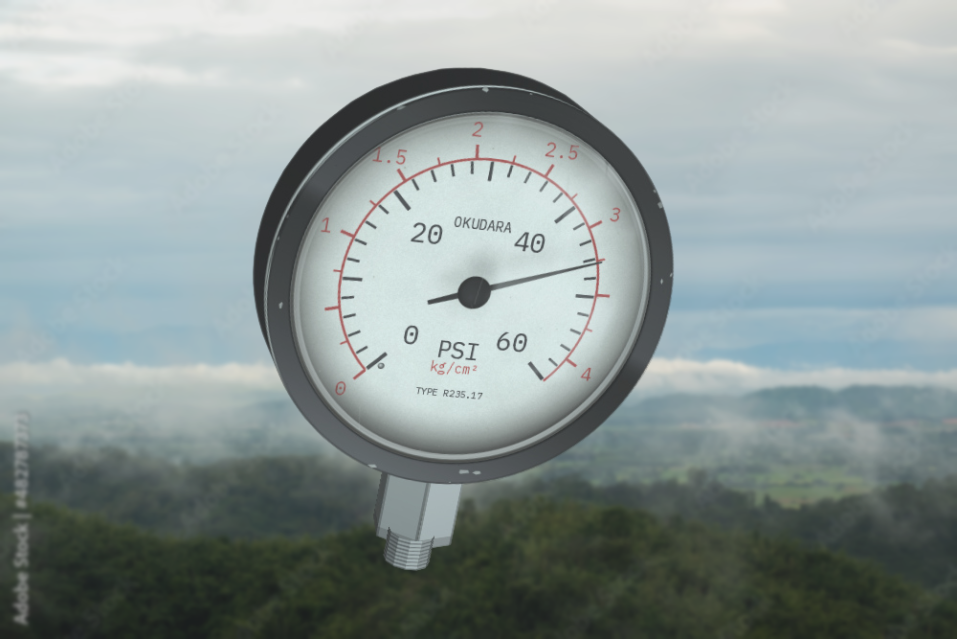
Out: 46; psi
